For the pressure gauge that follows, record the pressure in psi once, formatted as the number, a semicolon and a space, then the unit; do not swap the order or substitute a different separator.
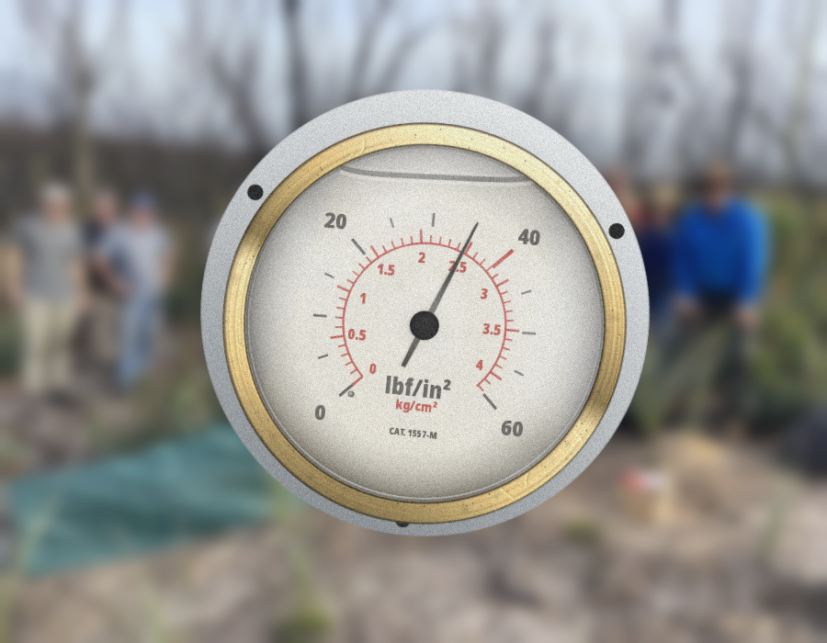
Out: 35; psi
